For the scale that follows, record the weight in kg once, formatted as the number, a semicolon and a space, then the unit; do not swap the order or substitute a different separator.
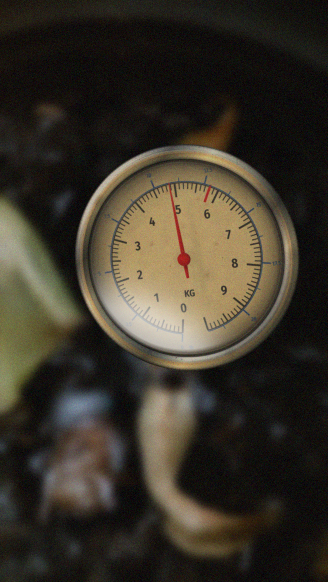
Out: 4.9; kg
